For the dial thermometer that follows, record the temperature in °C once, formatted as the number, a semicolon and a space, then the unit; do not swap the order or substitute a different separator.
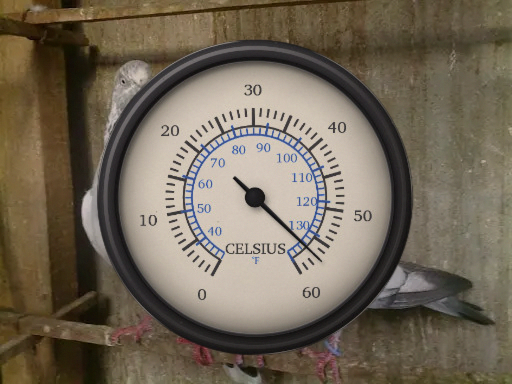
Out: 57; °C
